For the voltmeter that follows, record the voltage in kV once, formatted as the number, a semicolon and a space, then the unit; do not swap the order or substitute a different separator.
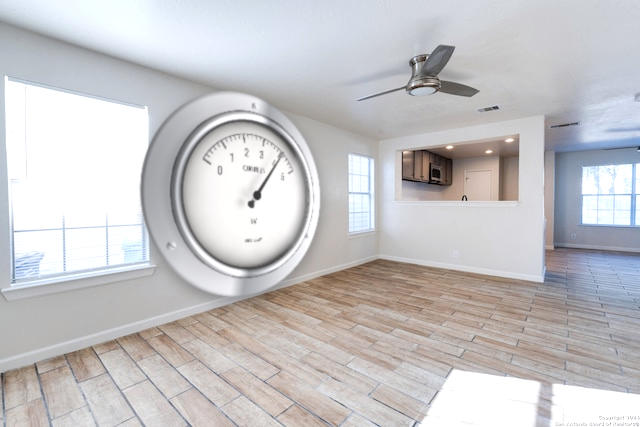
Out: 4; kV
